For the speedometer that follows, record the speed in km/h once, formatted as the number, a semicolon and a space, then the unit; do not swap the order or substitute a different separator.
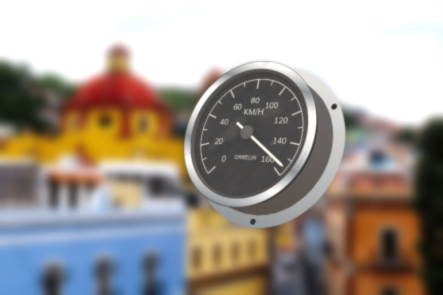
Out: 155; km/h
